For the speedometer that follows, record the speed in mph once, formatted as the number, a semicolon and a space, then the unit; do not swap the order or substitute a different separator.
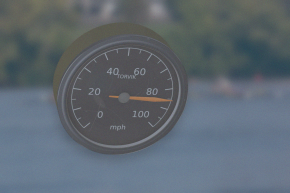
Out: 85; mph
